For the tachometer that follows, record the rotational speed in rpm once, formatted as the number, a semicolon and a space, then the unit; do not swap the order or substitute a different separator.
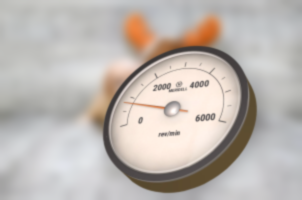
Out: 750; rpm
